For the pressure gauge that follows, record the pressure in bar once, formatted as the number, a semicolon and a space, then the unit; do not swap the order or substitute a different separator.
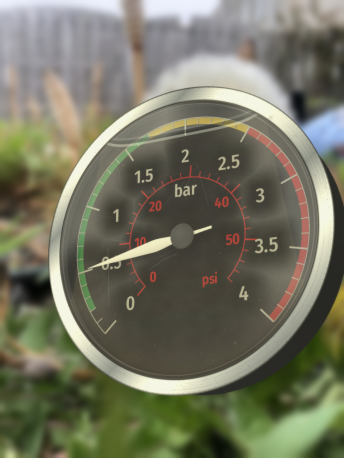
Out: 0.5; bar
